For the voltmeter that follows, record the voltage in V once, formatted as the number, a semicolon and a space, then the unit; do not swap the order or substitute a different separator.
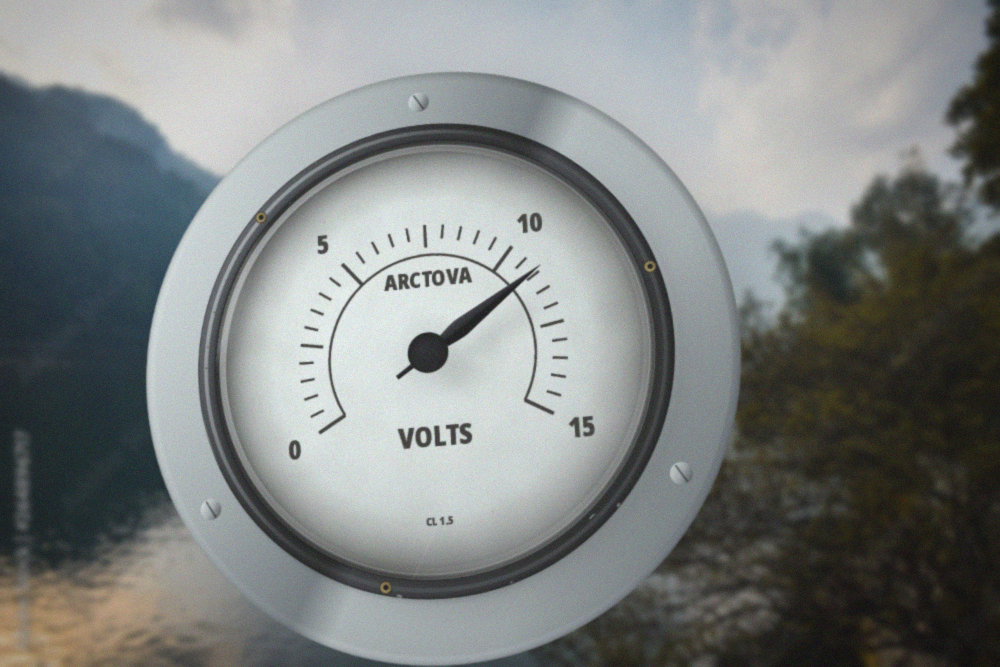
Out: 11; V
